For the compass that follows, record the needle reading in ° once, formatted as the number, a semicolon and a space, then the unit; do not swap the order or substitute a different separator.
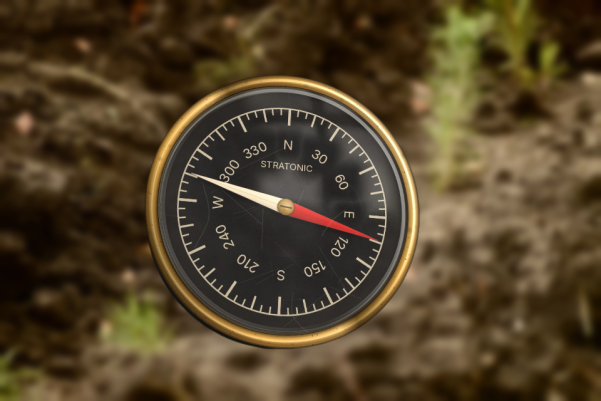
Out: 105; °
